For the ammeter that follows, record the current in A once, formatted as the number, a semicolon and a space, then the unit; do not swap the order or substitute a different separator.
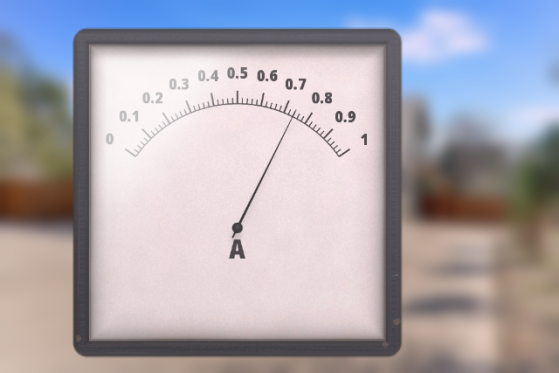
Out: 0.74; A
